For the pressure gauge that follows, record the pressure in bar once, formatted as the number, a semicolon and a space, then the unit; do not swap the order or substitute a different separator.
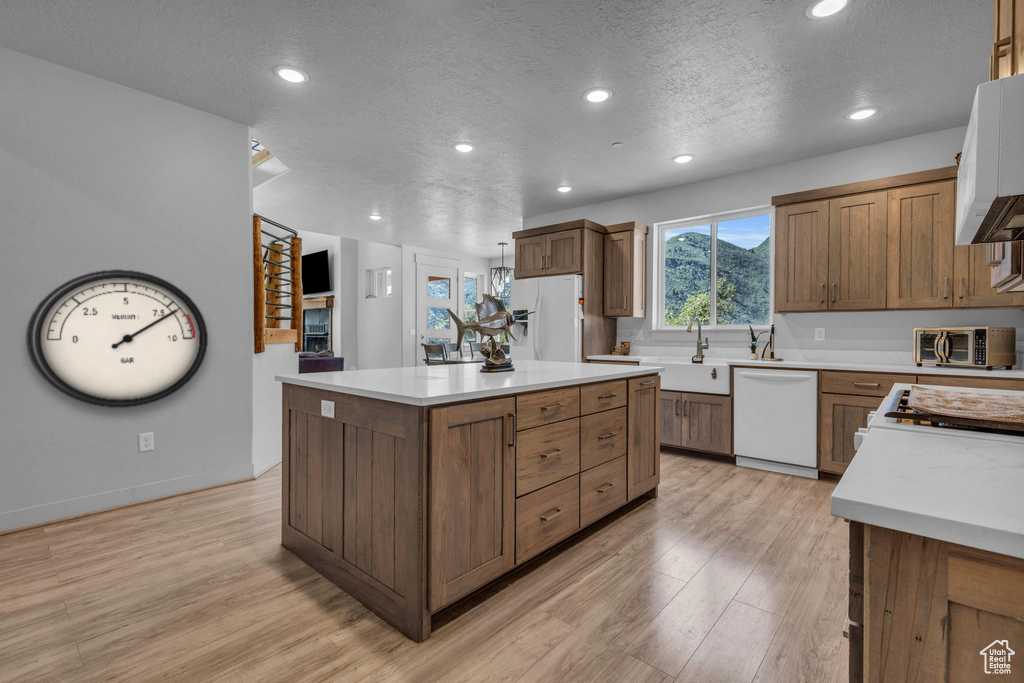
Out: 8; bar
